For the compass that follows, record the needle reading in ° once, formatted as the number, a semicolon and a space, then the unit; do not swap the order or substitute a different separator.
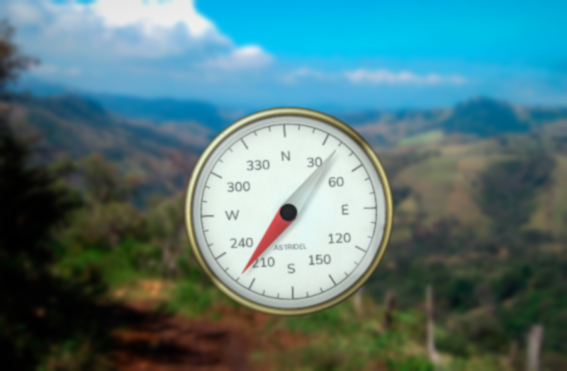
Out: 220; °
